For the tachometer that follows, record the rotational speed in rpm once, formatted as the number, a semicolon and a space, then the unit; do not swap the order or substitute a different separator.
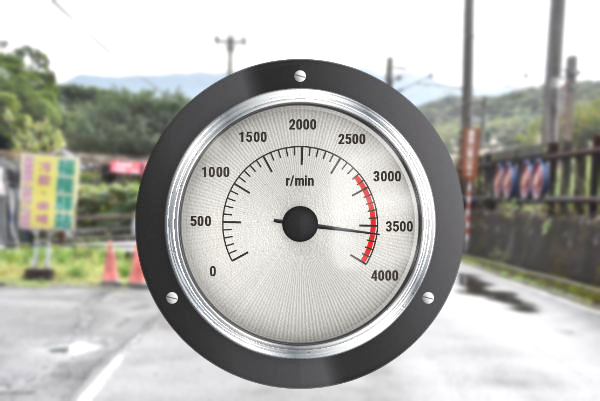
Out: 3600; rpm
